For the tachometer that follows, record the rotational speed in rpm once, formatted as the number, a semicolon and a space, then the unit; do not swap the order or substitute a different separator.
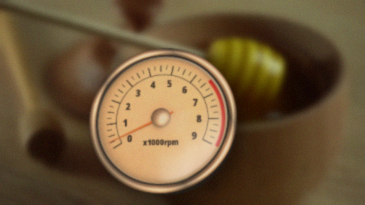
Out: 250; rpm
